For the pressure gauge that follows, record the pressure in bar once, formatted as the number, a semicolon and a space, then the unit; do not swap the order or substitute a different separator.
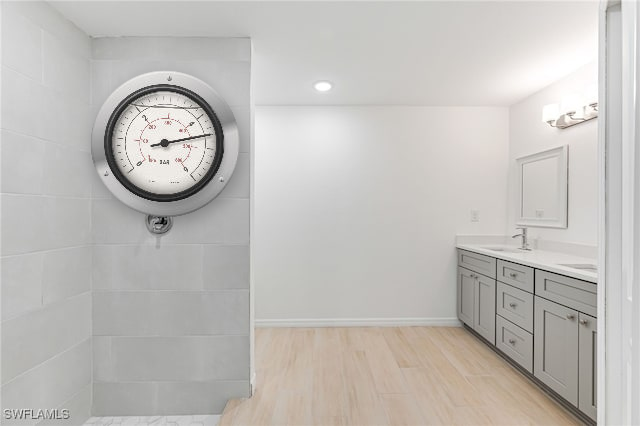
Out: 4.6; bar
